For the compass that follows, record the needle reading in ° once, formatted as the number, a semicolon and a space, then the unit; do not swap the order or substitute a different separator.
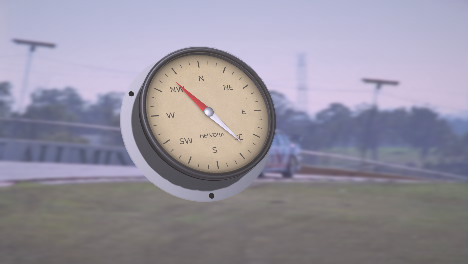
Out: 320; °
